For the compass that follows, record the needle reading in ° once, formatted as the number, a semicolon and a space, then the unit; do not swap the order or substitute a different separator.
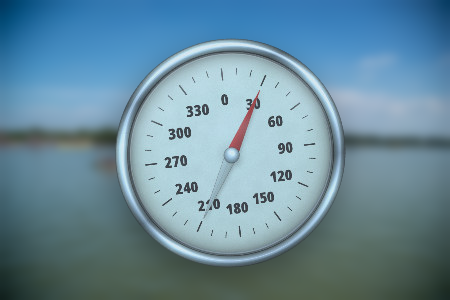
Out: 30; °
